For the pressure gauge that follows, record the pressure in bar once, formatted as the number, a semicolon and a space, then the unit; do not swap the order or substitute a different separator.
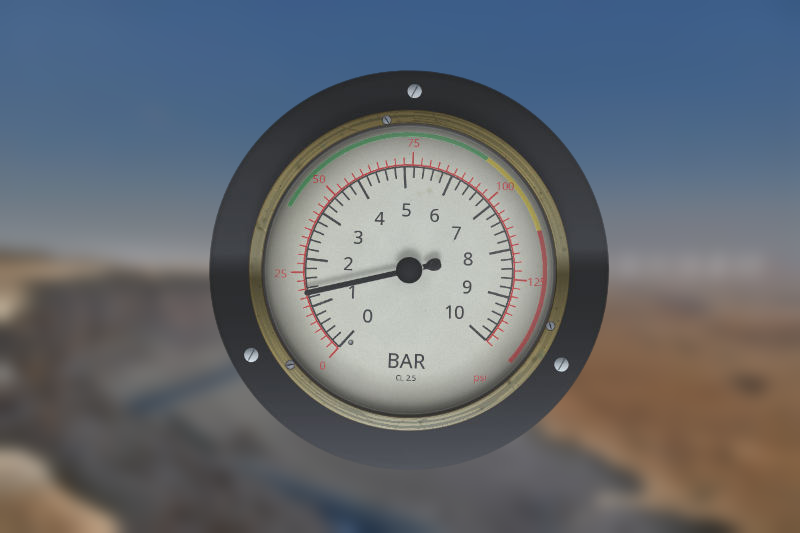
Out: 1.3; bar
